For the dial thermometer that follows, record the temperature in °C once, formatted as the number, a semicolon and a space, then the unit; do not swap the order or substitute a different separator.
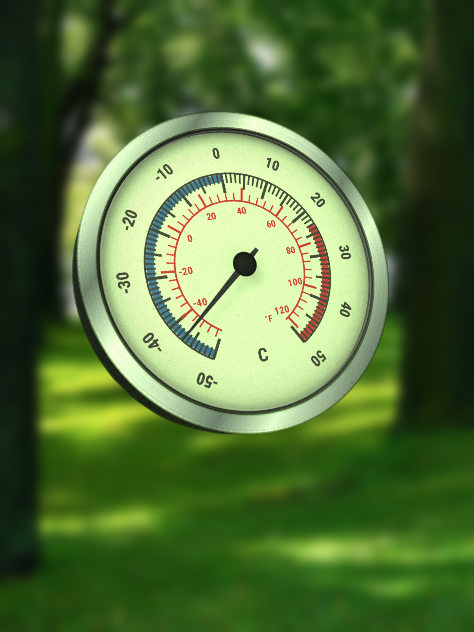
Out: -43; °C
